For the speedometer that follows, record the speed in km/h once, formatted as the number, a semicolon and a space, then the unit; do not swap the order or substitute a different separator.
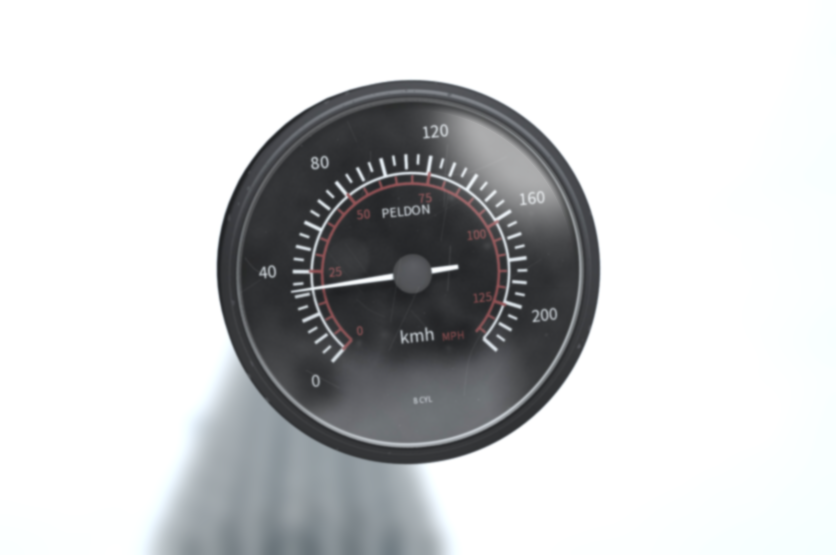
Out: 32.5; km/h
